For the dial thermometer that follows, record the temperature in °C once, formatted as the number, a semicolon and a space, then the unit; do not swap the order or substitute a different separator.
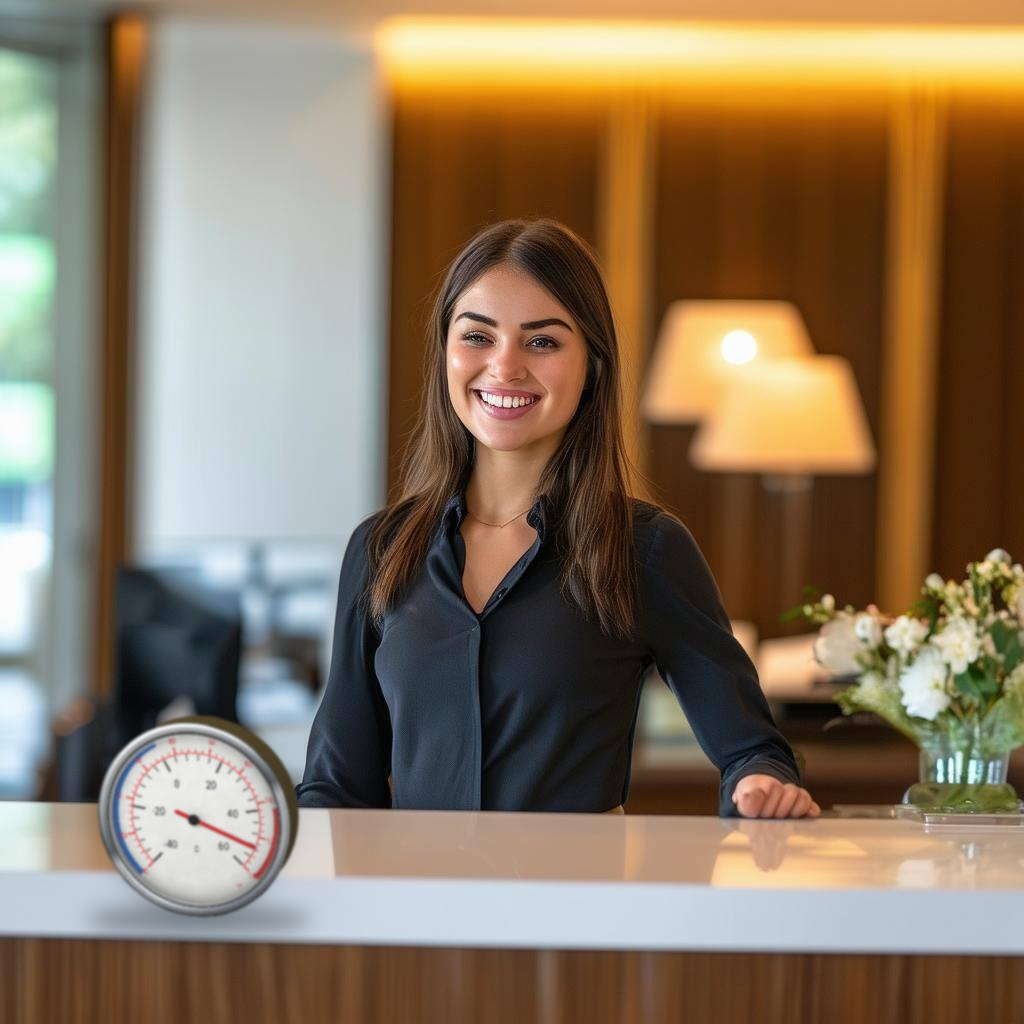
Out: 52; °C
